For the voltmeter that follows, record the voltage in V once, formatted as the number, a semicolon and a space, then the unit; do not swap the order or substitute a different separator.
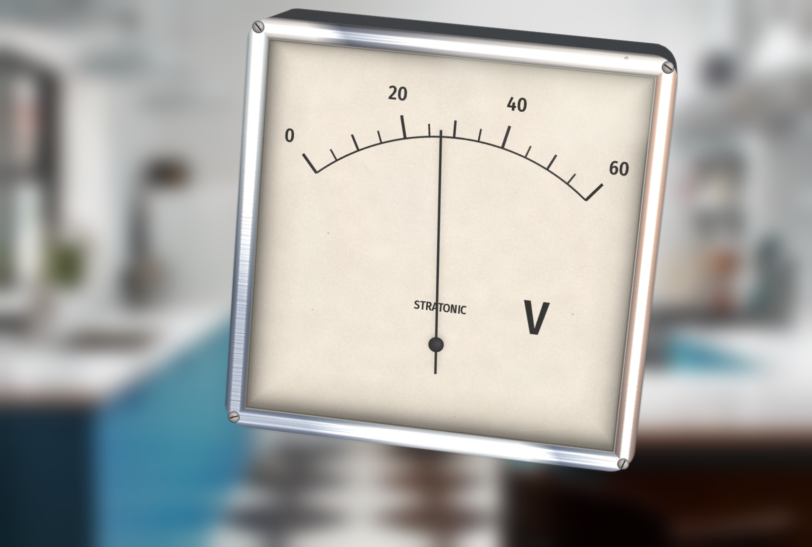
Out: 27.5; V
